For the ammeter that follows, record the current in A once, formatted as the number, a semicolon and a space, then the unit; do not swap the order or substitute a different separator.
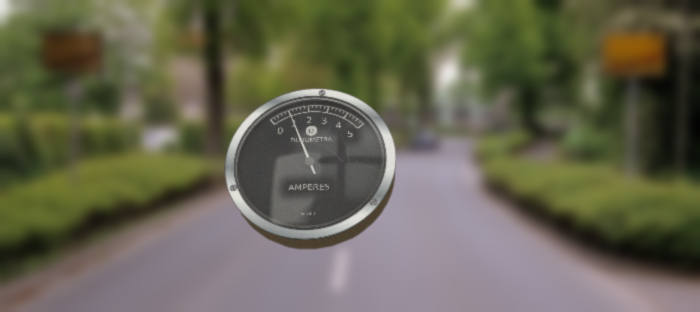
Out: 1; A
